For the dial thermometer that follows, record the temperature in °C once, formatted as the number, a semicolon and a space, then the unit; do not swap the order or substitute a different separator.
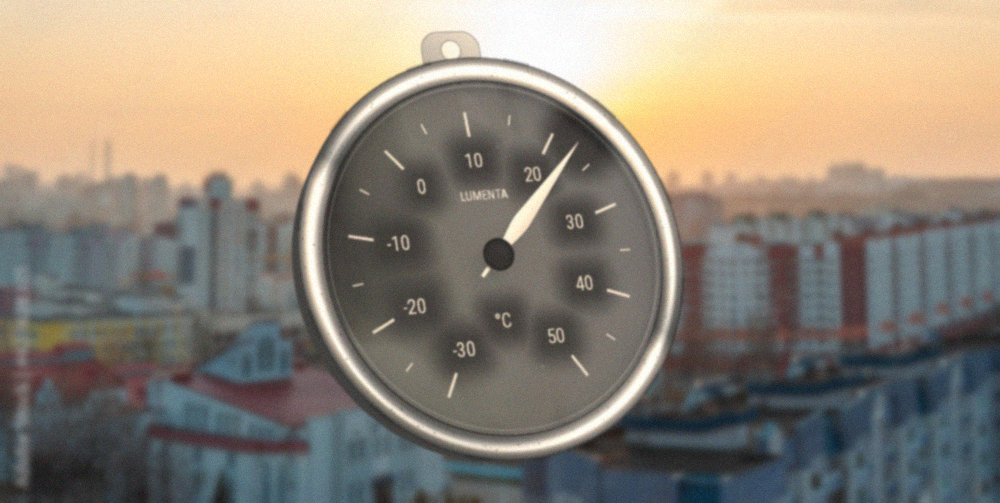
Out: 22.5; °C
